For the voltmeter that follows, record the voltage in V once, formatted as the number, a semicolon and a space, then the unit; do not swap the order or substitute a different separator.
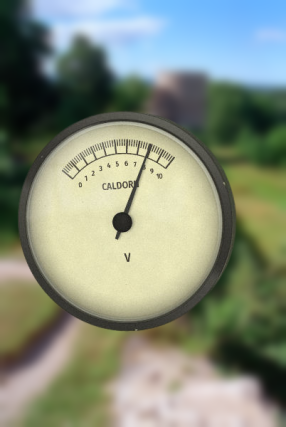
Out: 8; V
